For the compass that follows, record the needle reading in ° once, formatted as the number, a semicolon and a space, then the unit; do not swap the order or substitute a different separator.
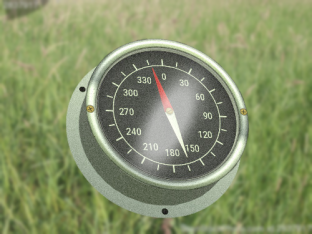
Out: 345; °
